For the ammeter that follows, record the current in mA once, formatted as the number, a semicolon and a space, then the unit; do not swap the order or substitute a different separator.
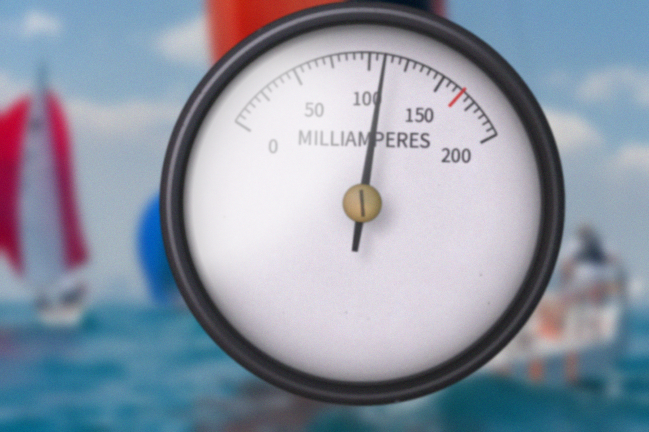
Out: 110; mA
